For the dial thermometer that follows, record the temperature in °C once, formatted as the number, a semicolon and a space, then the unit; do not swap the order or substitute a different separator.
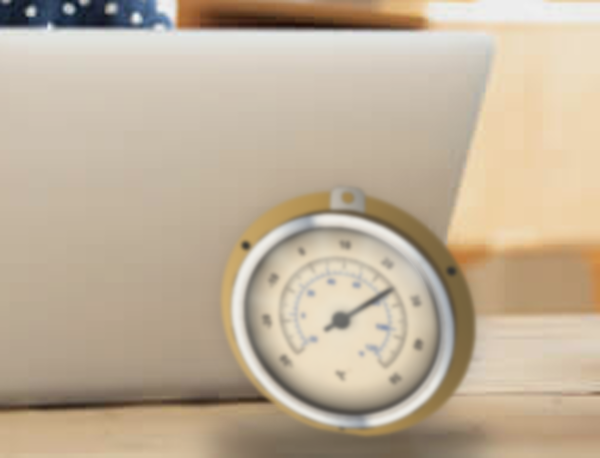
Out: 25; °C
